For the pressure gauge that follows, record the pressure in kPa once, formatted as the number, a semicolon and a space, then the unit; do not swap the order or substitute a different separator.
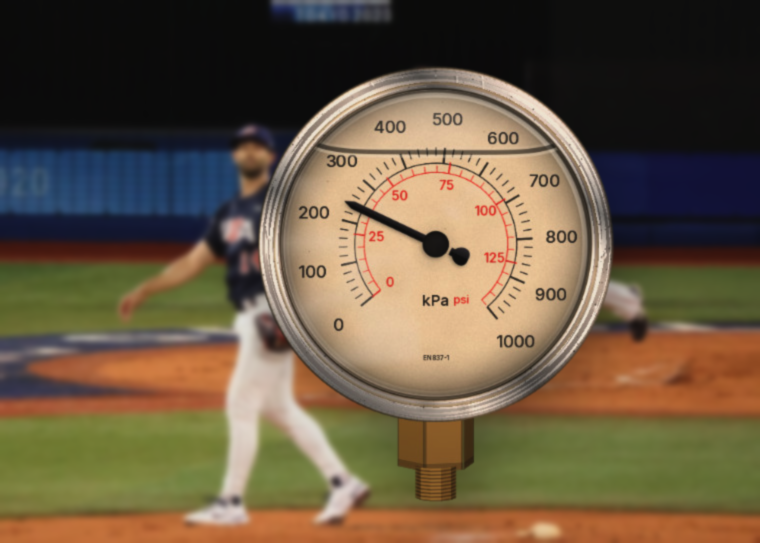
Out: 240; kPa
